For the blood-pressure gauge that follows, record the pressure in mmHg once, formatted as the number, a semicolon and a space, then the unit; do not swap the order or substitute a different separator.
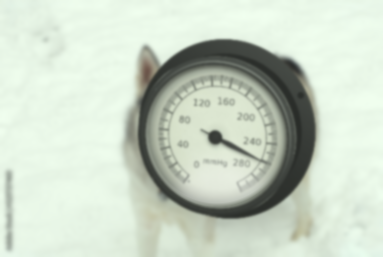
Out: 260; mmHg
